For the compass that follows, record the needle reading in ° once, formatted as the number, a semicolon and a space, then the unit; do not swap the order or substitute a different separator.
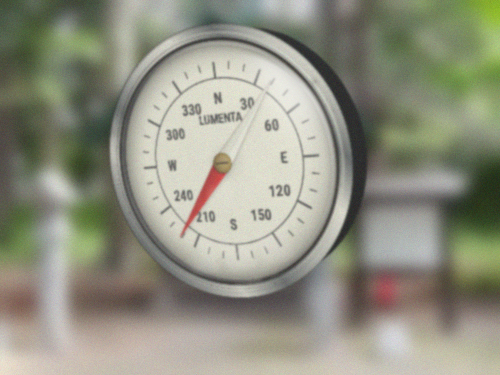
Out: 220; °
